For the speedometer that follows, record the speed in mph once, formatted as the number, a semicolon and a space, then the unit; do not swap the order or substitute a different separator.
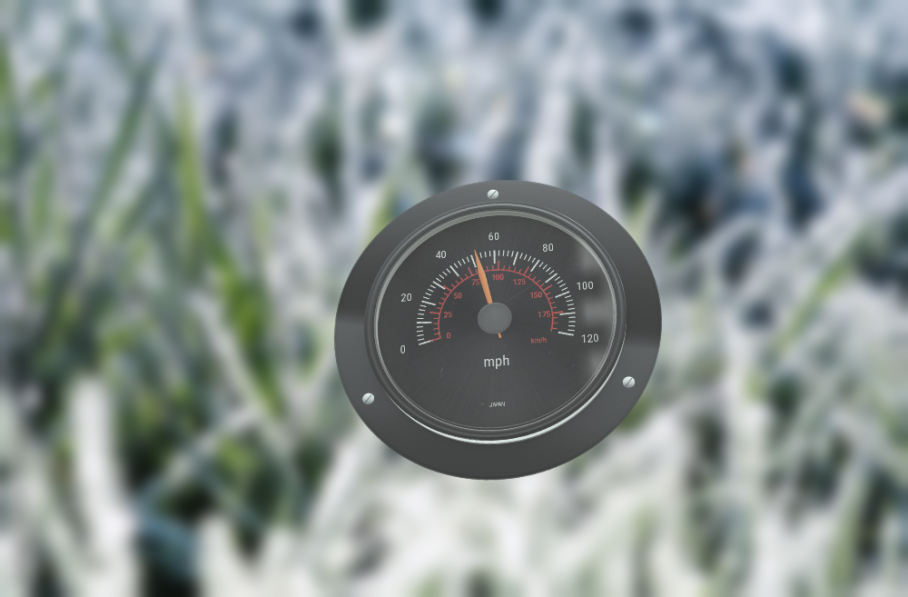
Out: 52; mph
